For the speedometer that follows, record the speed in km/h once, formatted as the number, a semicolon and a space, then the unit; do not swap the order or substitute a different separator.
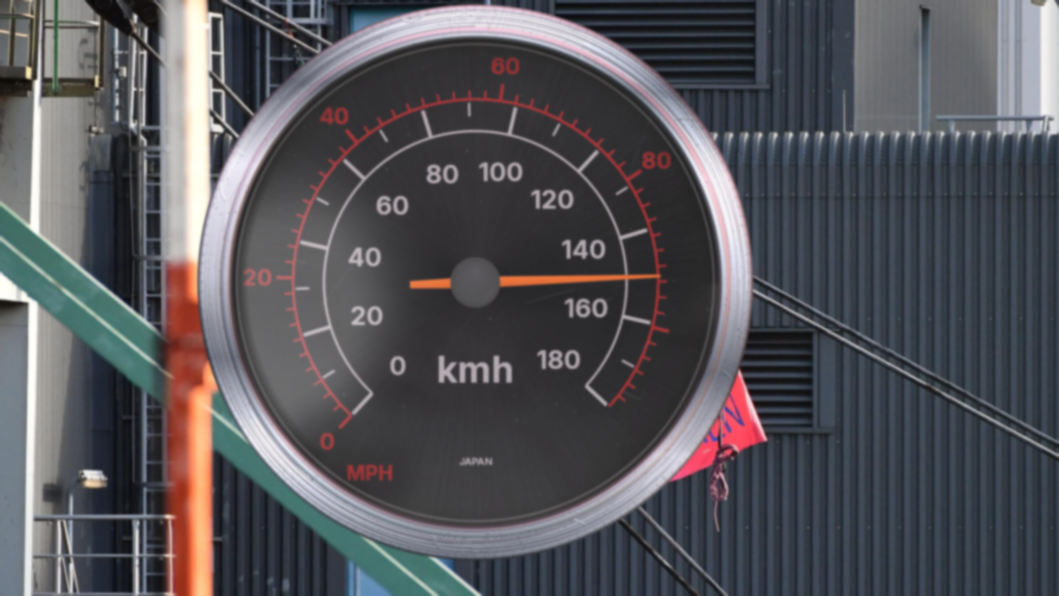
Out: 150; km/h
